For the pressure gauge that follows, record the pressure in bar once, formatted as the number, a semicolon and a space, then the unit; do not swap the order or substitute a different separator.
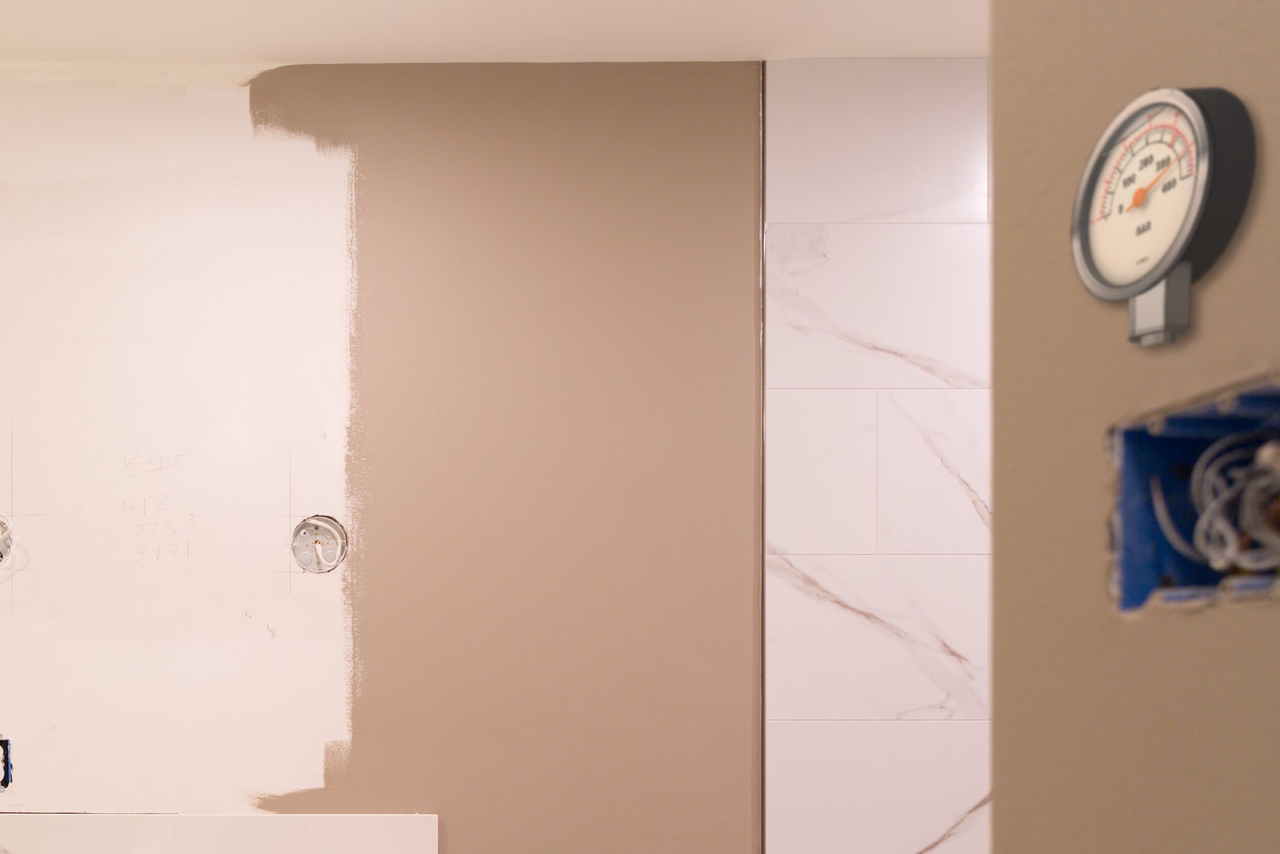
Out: 350; bar
